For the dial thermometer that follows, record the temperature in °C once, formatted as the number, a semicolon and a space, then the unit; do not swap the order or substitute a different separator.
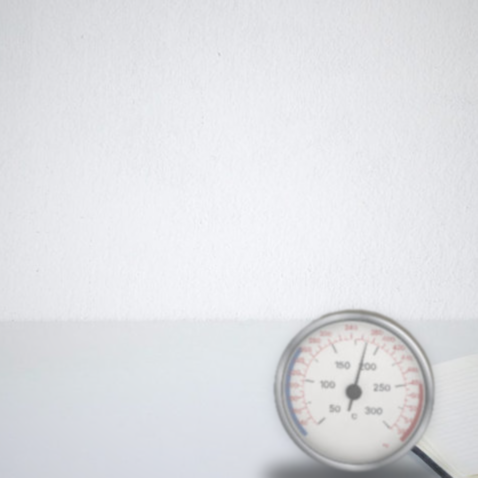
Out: 187.5; °C
